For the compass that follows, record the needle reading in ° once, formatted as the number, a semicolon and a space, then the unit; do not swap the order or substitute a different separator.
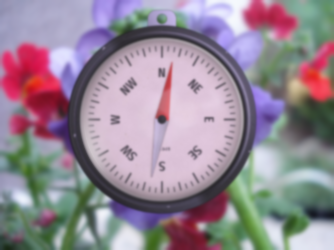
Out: 10; °
